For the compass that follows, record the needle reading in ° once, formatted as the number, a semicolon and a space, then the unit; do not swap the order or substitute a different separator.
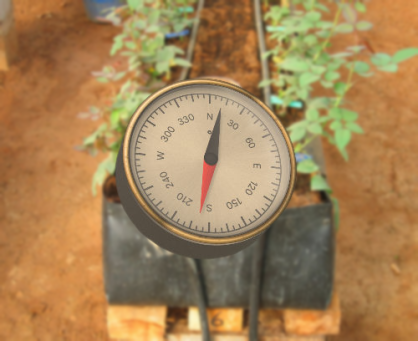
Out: 190; °
